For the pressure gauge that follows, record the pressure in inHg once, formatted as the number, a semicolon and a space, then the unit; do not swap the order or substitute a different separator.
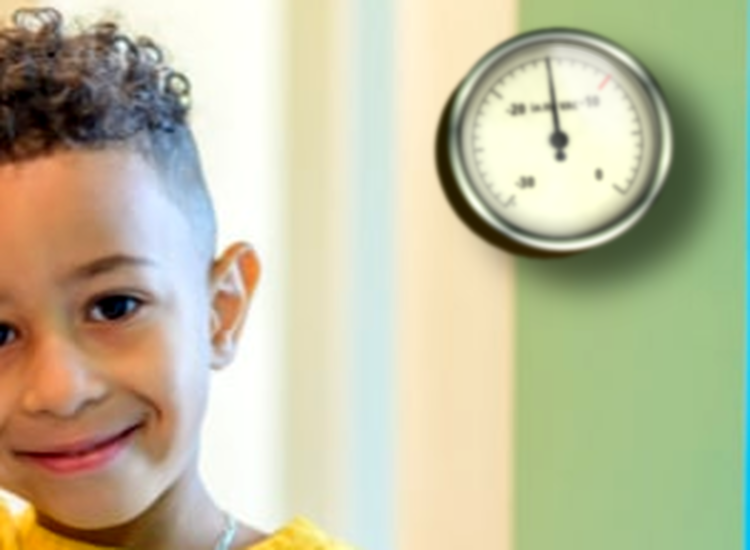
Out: -15; inHg
